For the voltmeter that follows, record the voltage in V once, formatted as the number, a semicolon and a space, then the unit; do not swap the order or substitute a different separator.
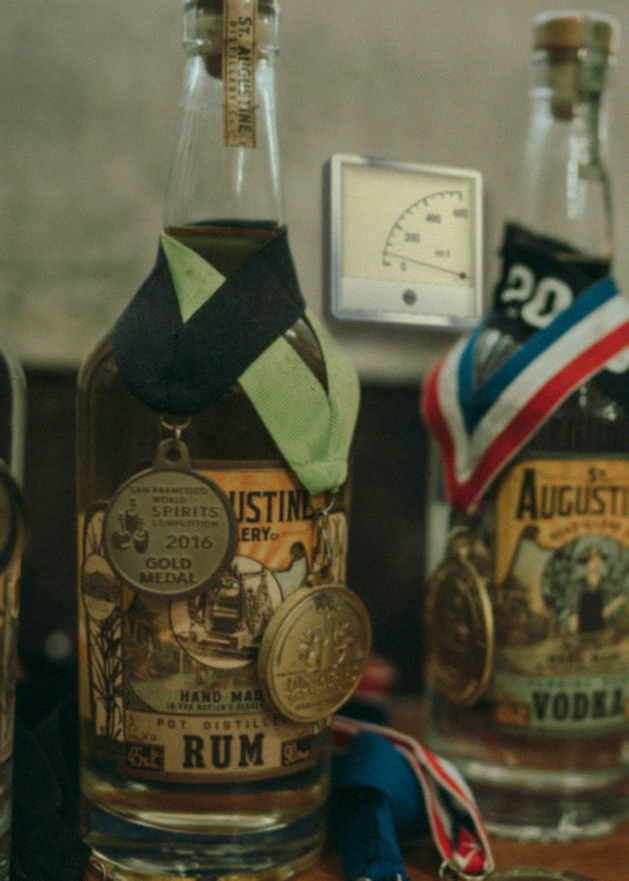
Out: 50; V
